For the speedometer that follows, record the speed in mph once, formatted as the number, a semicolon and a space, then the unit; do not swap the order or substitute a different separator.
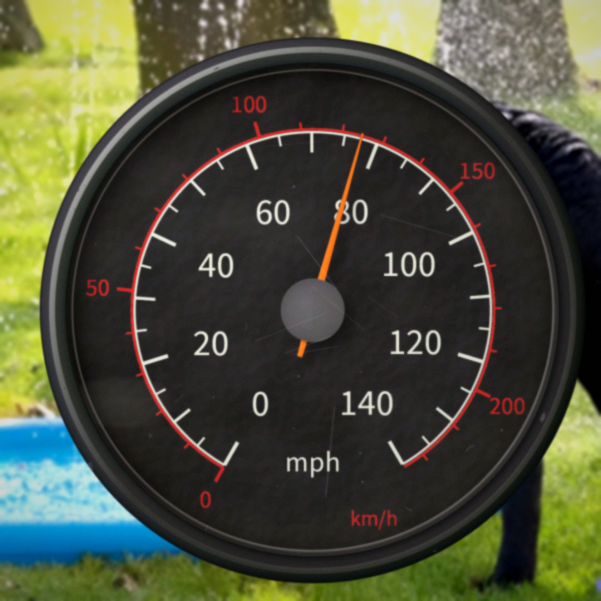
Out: 77.5; mph
